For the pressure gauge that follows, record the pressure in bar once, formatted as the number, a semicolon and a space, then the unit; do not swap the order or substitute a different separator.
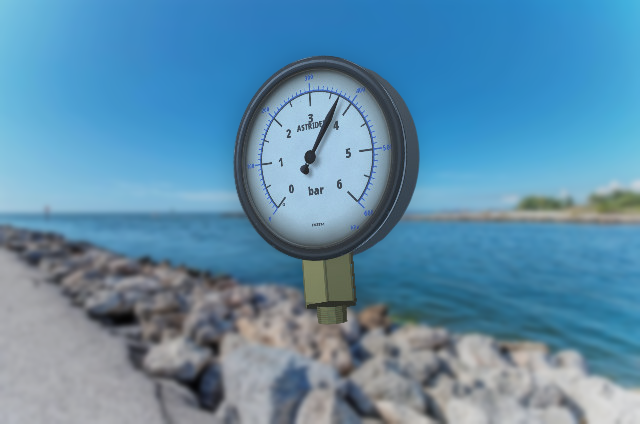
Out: 3.75; bar
